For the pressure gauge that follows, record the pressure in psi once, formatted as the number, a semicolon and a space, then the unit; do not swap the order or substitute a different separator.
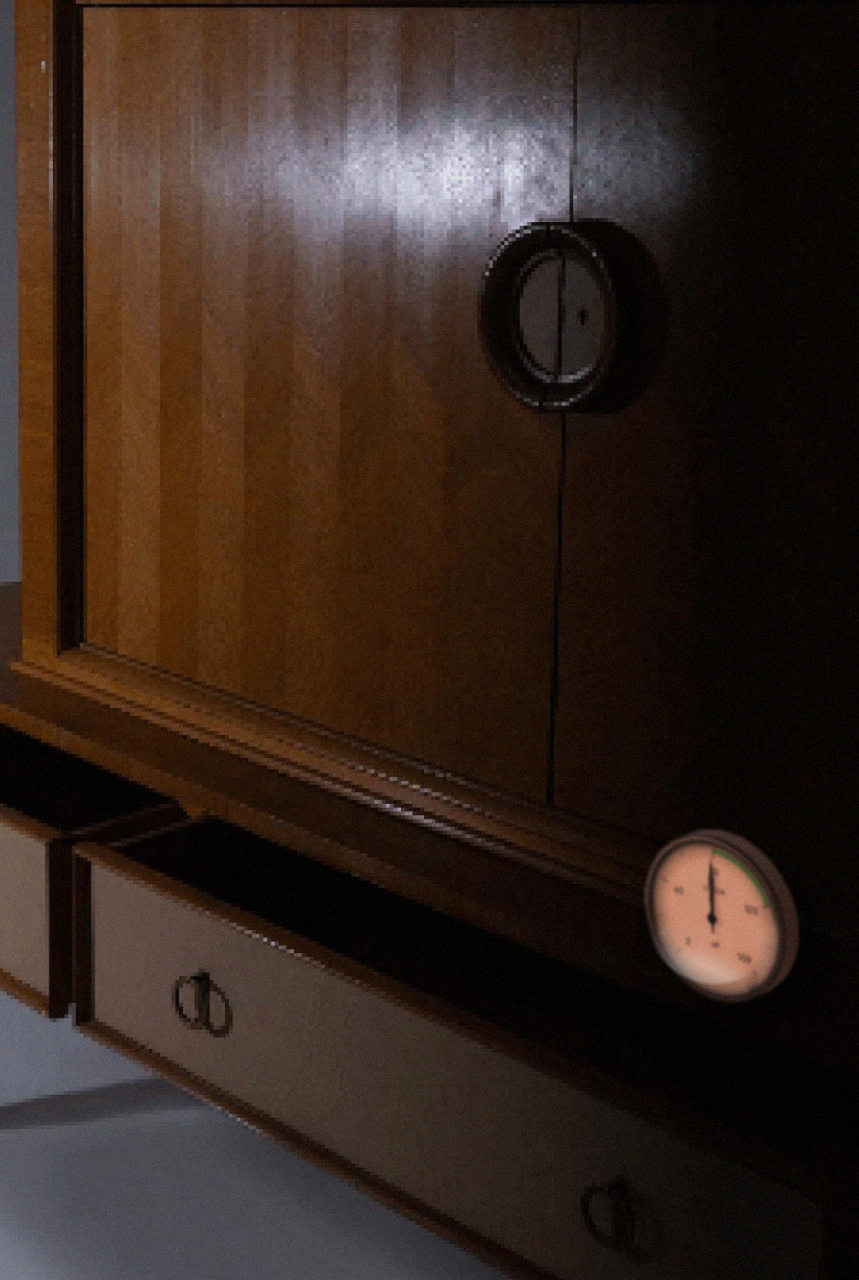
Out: 80; psi
